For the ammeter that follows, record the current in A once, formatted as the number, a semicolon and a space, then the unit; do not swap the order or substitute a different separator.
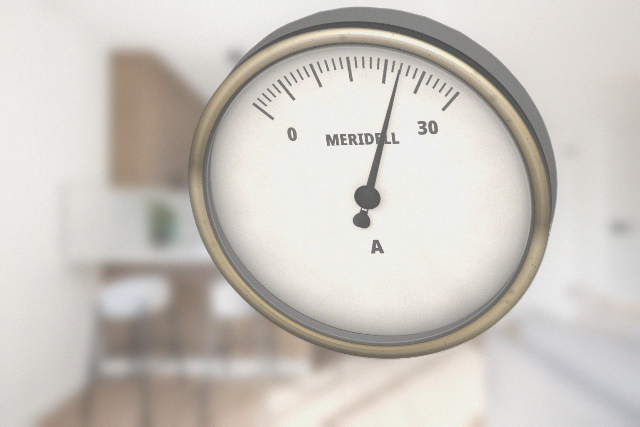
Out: 22; A
